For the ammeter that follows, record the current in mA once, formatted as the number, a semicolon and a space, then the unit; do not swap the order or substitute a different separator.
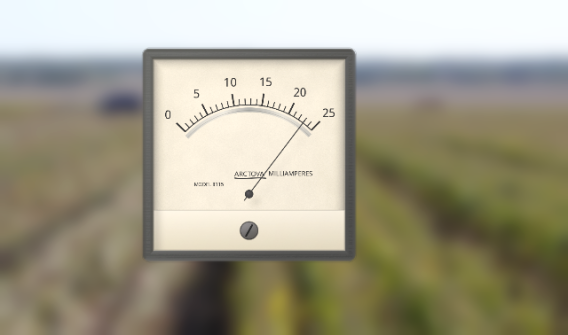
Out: 23; mA
